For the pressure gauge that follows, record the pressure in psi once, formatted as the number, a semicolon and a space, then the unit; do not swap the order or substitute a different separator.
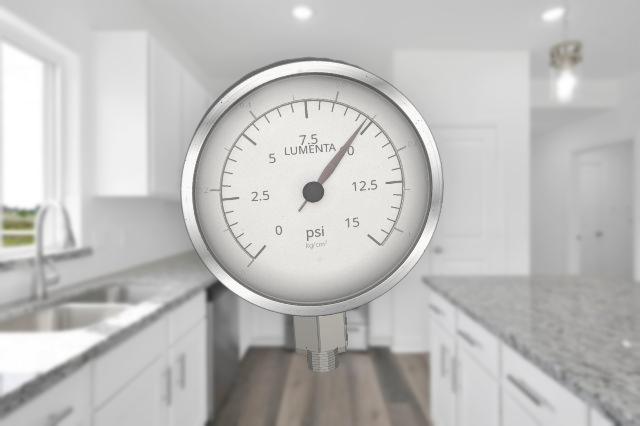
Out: 9.75; psi
